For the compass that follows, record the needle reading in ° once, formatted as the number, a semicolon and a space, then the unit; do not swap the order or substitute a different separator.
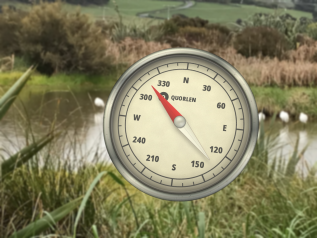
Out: 315; °
